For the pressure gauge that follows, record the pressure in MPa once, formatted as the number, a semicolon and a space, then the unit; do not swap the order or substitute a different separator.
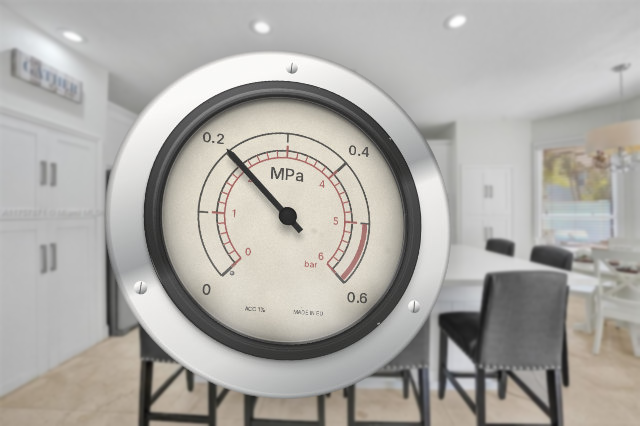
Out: 0.2; MPa
